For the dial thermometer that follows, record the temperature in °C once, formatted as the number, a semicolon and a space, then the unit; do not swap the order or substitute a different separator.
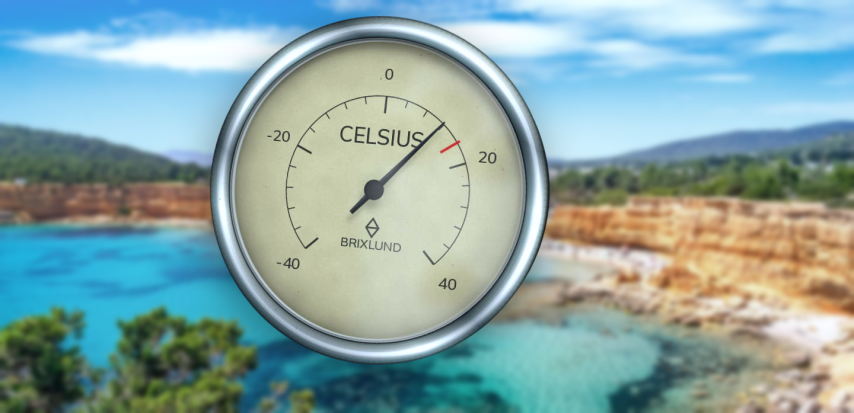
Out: 12; °C
